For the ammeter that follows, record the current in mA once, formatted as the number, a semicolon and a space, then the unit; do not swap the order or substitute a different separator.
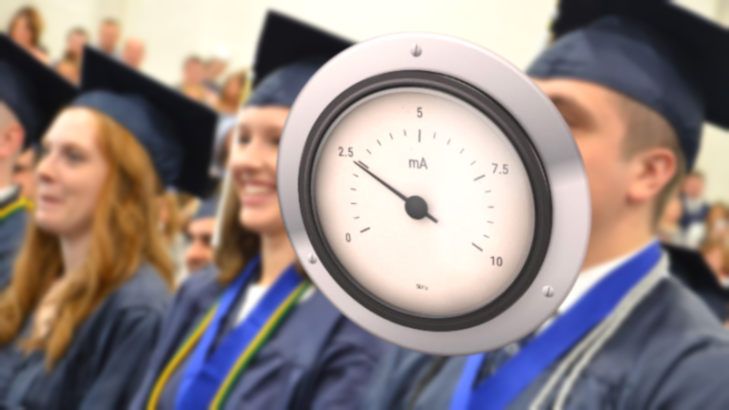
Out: 2.5; mA
